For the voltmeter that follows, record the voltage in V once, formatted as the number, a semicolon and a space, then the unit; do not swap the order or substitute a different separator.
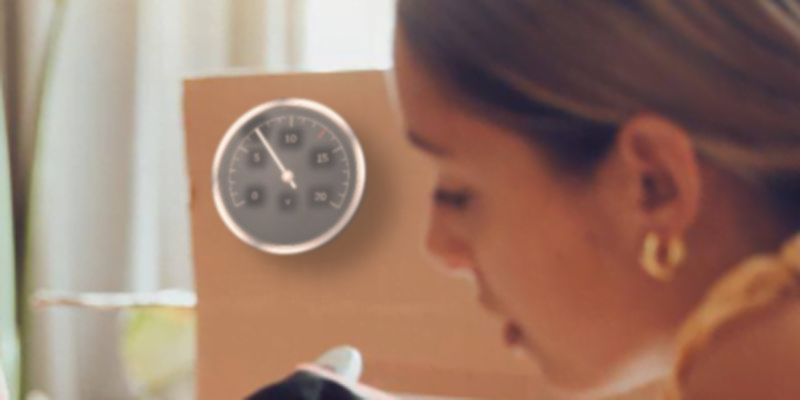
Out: 7; V
